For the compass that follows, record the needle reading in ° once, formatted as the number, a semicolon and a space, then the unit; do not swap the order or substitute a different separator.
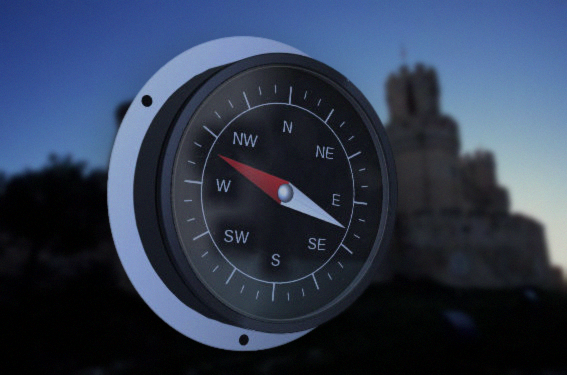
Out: 290; °
